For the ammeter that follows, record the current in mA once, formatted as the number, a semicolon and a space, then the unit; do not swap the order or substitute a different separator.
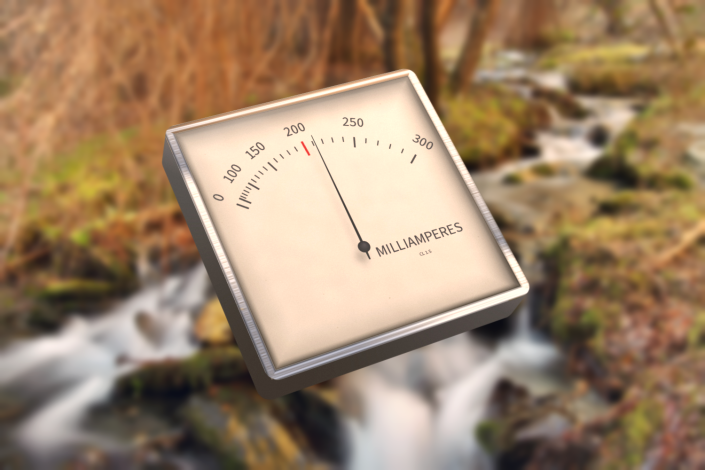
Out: 210; mA
